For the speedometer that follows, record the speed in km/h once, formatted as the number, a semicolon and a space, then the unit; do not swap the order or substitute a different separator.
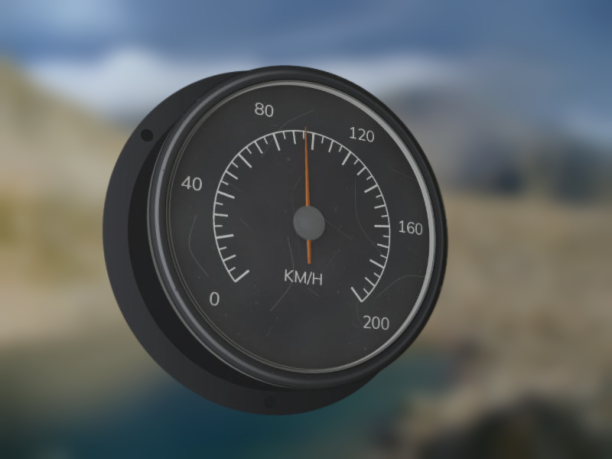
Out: 95; km/h
